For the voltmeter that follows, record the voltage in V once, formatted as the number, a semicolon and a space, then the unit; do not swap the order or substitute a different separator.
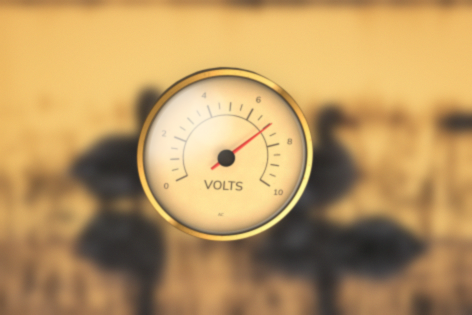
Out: 7; V
